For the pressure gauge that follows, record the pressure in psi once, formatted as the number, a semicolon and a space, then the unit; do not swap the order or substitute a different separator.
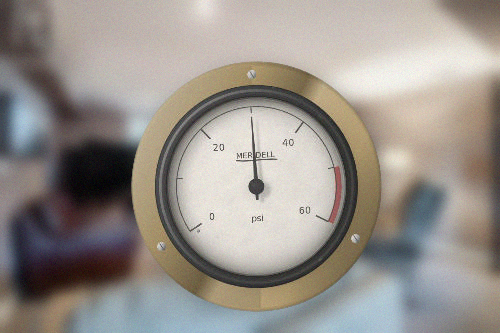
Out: 30; psi
